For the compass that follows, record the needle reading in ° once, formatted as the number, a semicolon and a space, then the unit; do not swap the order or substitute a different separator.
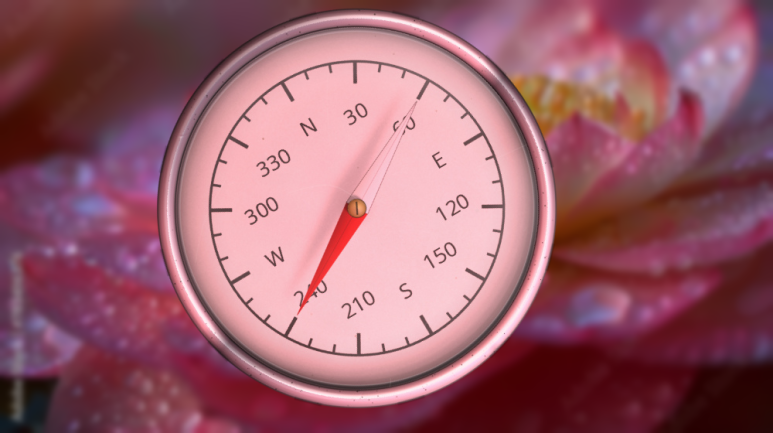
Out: 240; °
